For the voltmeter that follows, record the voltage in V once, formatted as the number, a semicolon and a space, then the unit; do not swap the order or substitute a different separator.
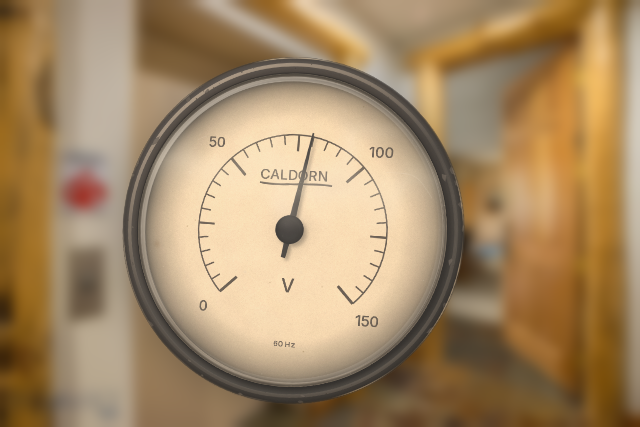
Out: 80; V
